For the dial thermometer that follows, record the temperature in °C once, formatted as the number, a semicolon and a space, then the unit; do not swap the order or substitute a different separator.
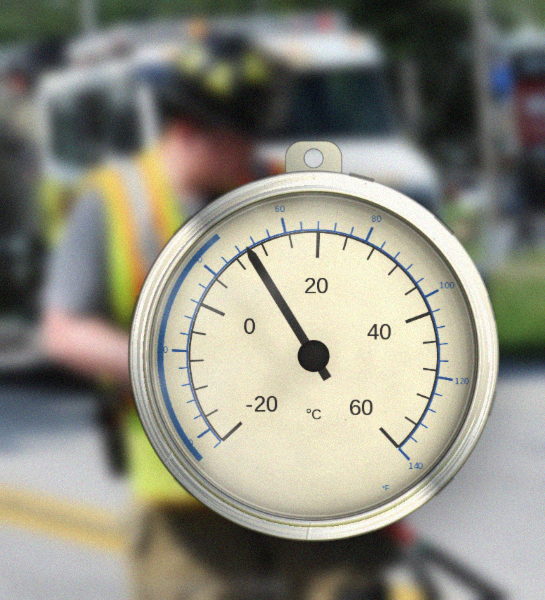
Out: 10; °C
